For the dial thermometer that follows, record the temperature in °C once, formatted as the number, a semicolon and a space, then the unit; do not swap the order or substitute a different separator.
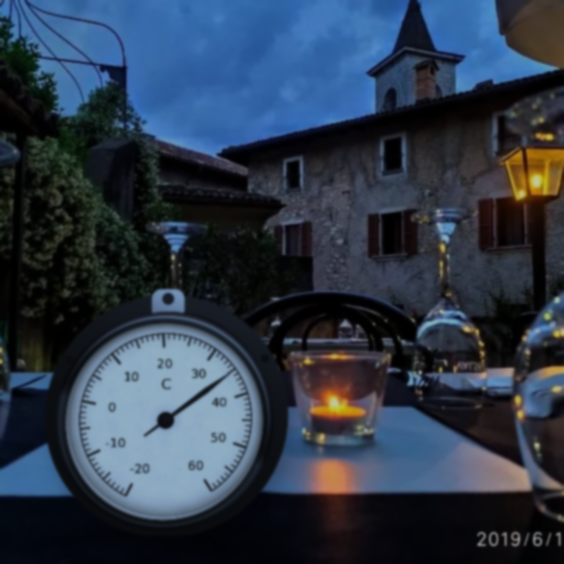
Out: 35; °C
